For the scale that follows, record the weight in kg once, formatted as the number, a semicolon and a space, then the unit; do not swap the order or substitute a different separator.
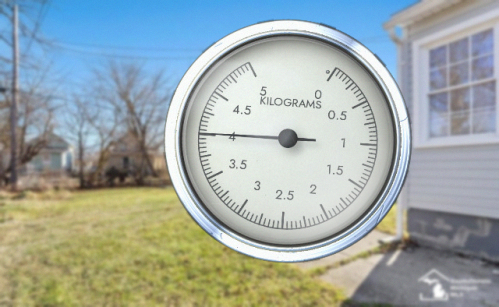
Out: 4; kg
